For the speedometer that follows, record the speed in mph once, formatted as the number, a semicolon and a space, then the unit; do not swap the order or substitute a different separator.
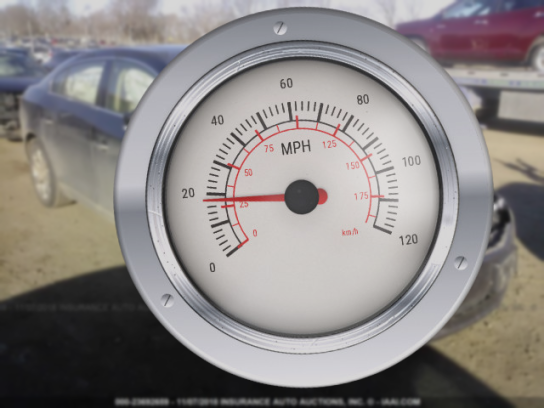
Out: 18; mph
